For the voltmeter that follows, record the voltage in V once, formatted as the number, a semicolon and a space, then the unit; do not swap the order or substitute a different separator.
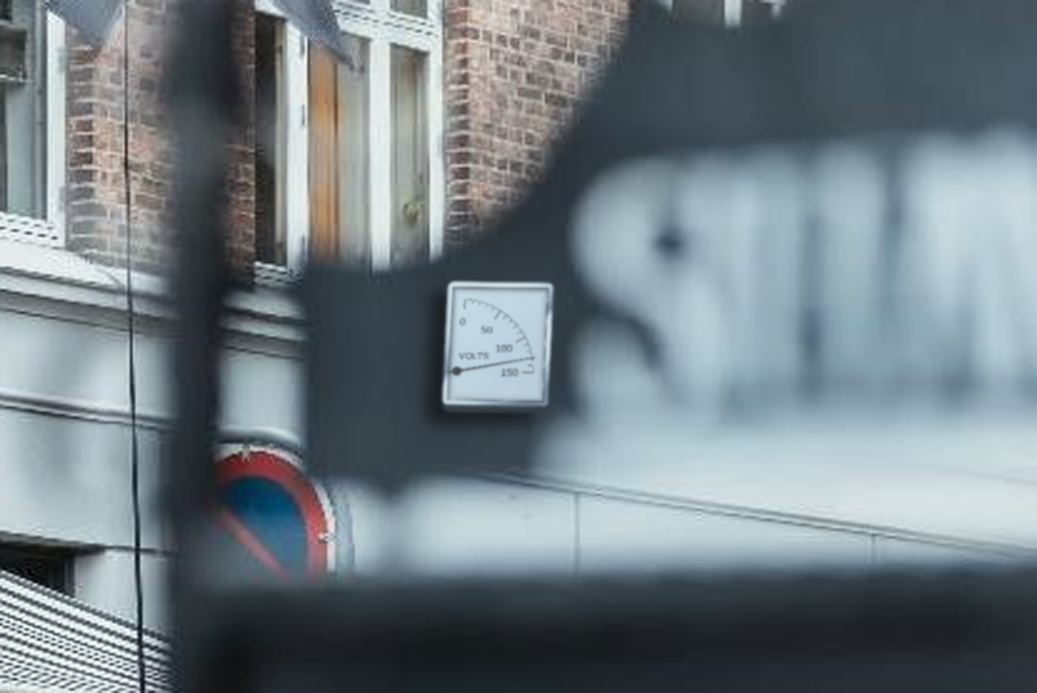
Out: 130; V
